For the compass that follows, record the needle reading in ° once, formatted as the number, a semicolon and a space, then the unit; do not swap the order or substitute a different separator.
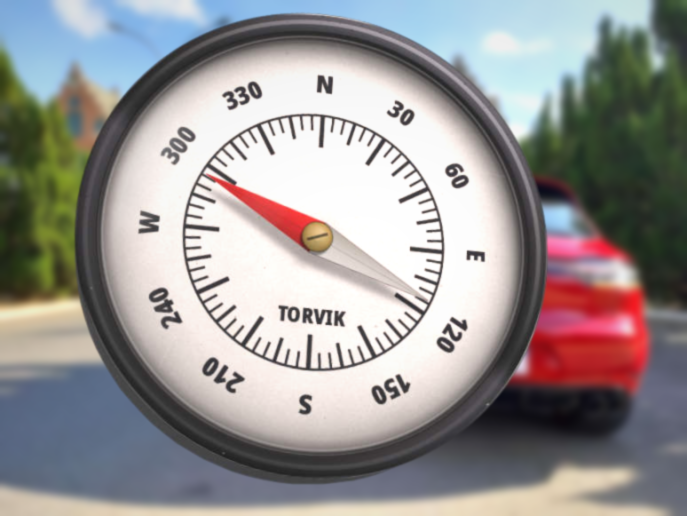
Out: 295; °
